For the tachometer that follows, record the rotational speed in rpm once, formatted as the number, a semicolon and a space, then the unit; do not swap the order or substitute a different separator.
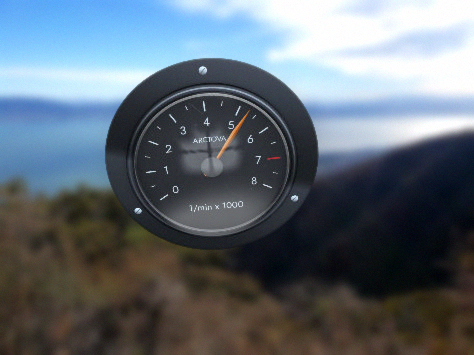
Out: 5250; rpm
